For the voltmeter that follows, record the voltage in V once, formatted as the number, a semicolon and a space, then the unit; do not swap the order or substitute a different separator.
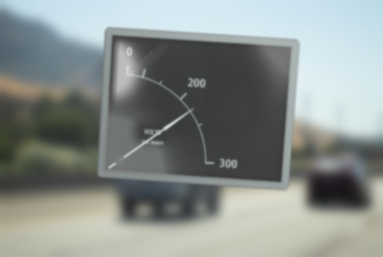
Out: 225; V
